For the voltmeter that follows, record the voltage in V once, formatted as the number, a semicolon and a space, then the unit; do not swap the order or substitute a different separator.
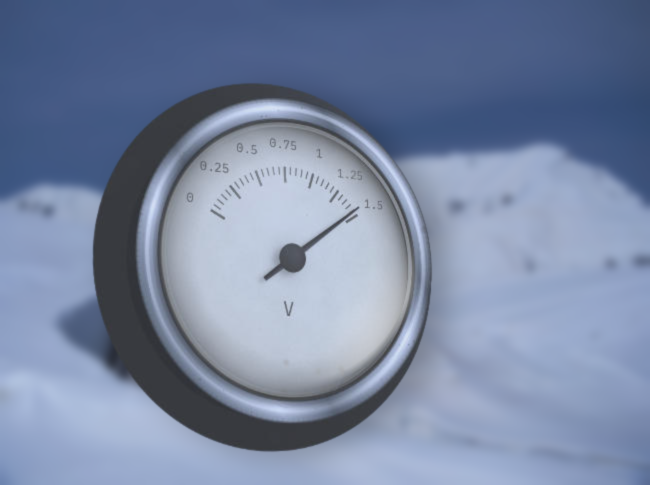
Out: 1.45; V
